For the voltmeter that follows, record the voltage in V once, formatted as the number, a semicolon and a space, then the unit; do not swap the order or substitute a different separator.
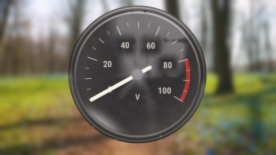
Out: 0; V
